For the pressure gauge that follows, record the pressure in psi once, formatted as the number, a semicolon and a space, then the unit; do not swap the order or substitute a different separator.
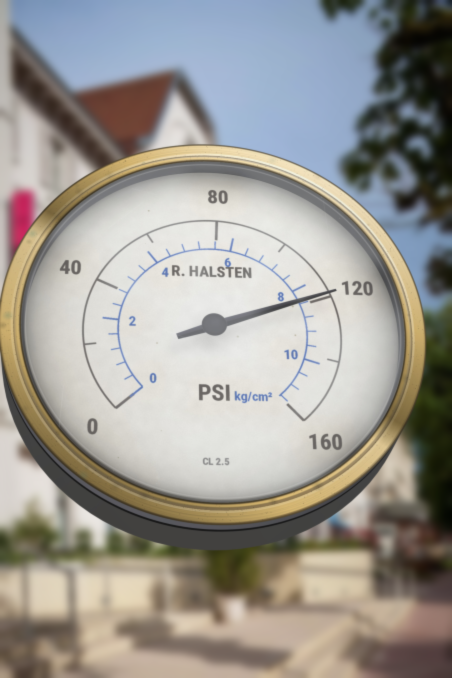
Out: 120; psi
